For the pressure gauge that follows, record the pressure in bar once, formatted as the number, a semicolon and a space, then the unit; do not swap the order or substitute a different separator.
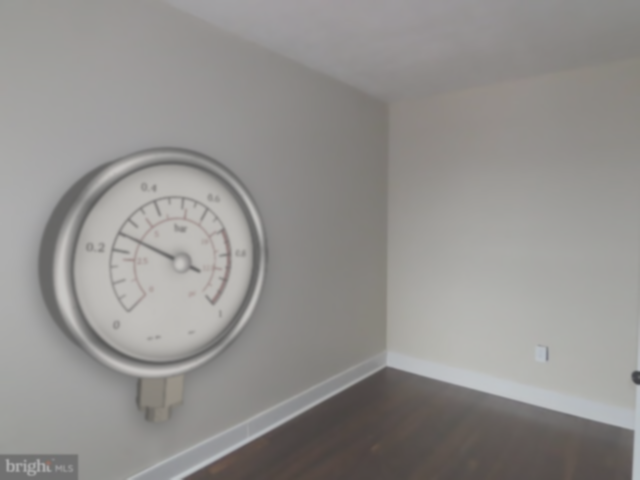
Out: 0.25; bar
